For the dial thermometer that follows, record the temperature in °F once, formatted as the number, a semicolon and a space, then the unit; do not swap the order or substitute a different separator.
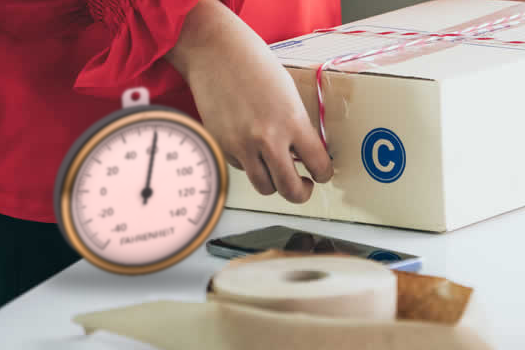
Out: 60; °F
